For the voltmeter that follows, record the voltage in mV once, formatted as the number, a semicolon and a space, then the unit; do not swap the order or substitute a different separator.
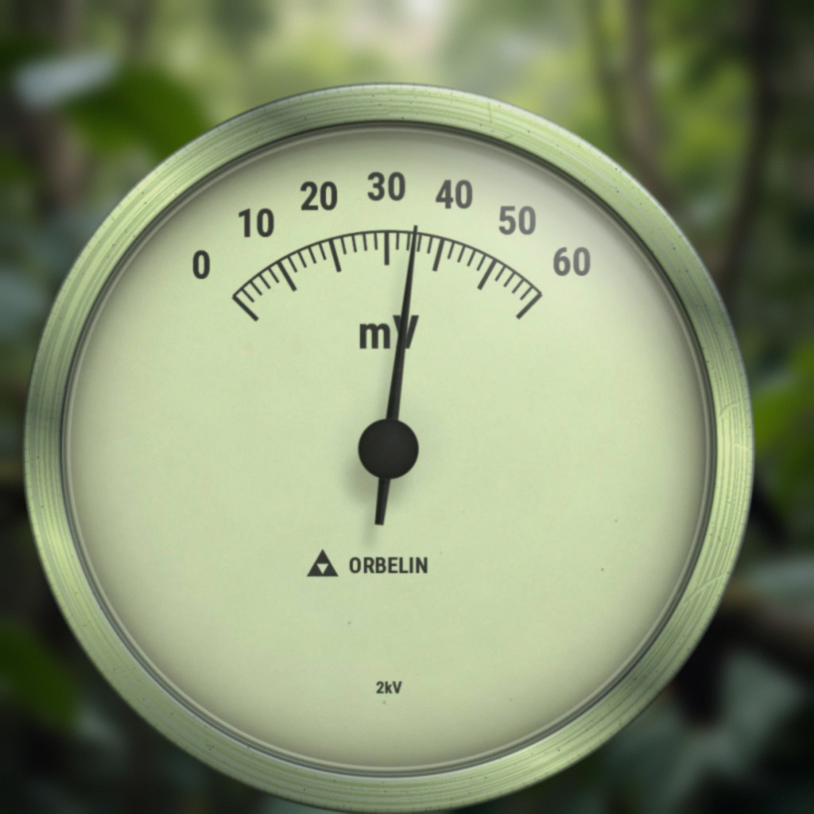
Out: 35; mV
